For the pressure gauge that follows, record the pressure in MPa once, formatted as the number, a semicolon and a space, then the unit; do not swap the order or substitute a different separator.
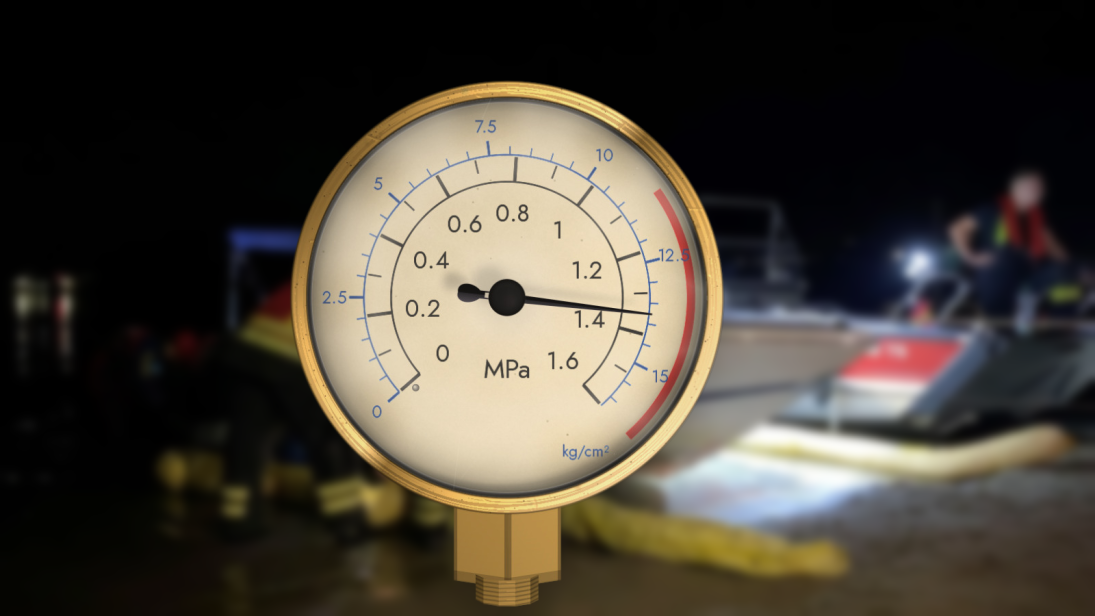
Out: 1.35; MPa
